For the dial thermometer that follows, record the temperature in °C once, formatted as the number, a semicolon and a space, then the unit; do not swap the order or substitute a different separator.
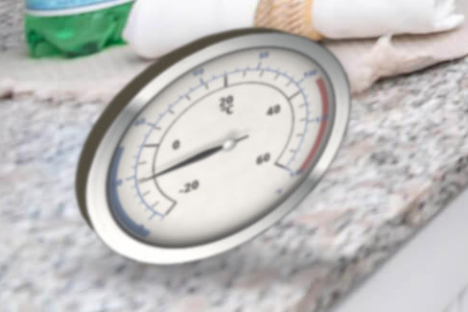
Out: -8; °C
